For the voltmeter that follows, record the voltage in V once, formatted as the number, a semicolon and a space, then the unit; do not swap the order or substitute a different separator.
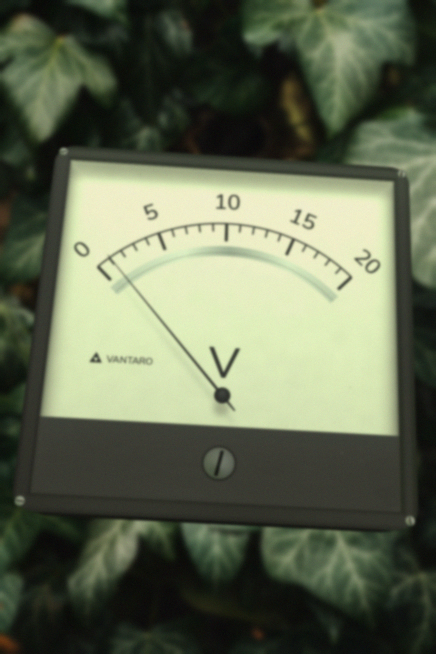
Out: 1; V
